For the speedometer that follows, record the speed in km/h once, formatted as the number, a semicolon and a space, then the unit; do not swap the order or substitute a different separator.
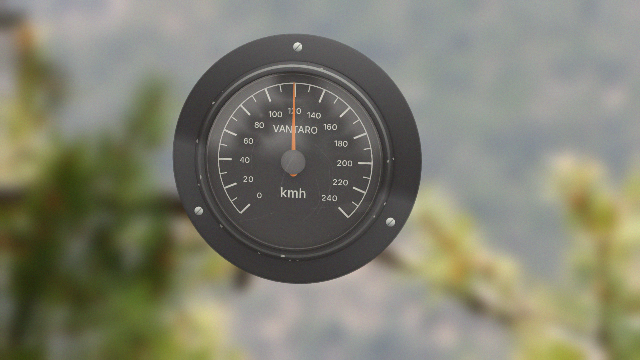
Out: 120; km/h
